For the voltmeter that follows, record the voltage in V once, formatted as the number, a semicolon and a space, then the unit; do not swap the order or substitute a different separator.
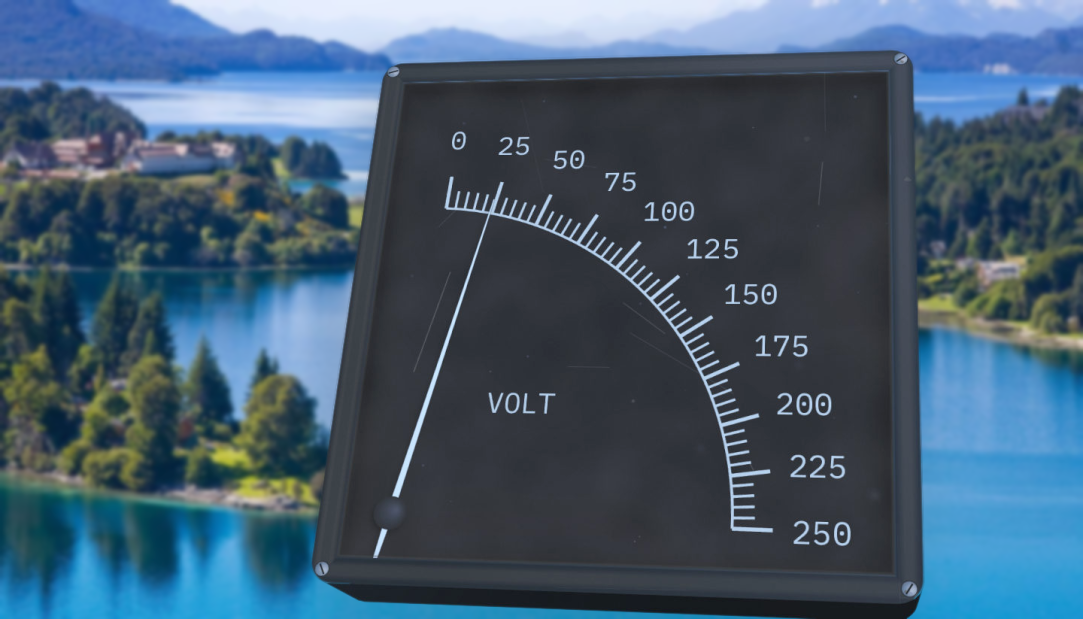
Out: 25; V
